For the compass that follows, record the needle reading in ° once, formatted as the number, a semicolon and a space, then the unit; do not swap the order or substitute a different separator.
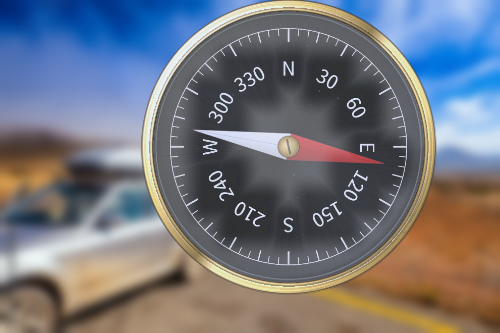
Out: 100; °
